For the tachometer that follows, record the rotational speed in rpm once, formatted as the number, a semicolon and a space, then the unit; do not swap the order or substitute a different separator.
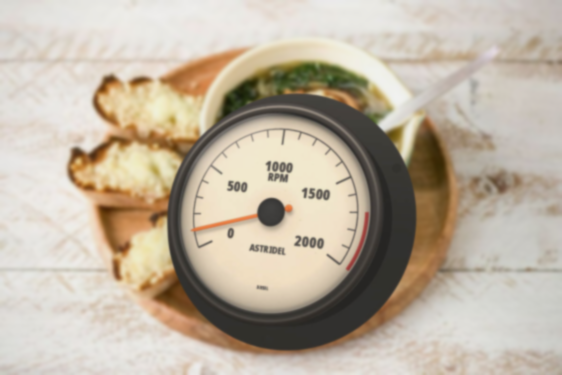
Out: 100; rpm
